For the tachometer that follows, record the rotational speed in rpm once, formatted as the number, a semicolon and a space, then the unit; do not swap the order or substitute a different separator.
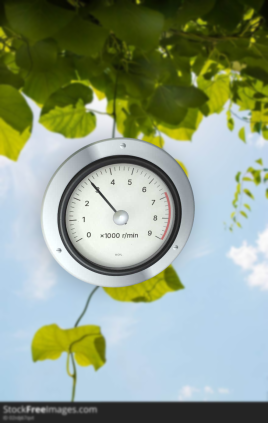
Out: 3000; rpm
